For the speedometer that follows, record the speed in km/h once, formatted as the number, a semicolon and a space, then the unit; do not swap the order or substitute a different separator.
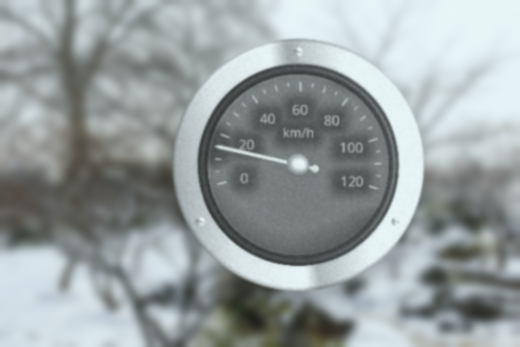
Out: 15; km/h
